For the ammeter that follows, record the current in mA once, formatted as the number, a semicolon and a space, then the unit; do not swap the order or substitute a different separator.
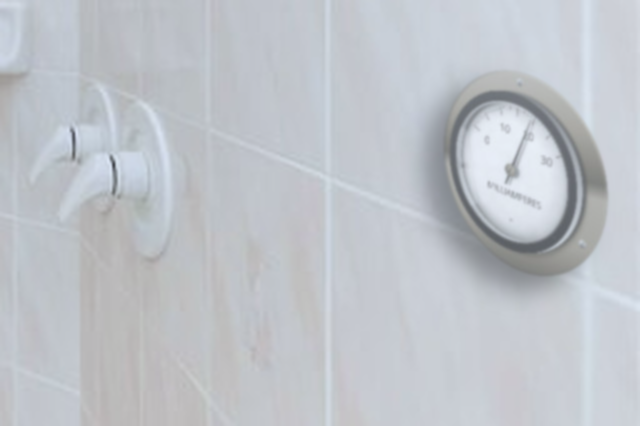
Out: 20; mA
